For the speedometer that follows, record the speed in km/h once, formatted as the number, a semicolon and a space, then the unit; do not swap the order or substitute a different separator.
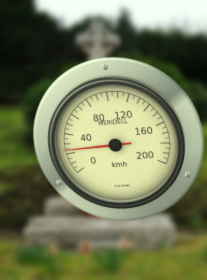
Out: 25; km/h
